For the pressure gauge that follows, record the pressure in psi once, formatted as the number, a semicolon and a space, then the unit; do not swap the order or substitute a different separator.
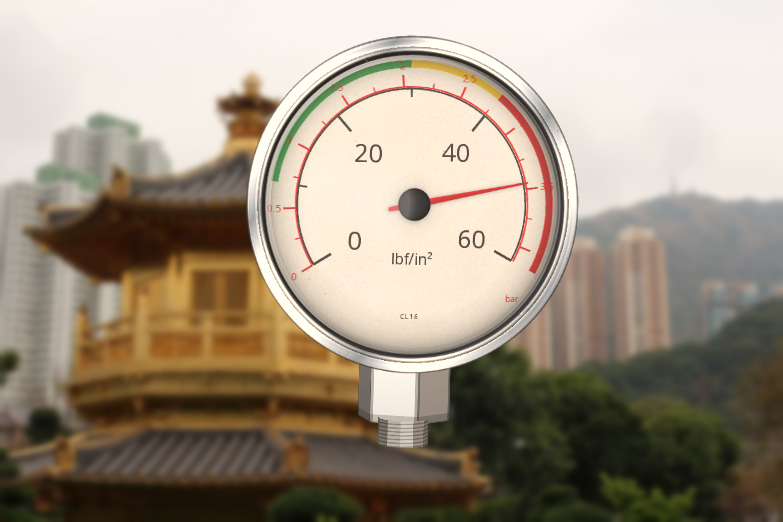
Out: 50; psi
